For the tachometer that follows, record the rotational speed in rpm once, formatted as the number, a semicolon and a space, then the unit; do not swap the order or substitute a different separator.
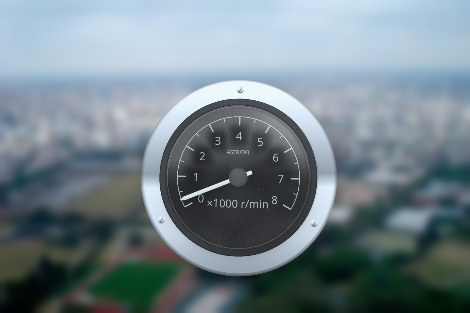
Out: 250; rpm
